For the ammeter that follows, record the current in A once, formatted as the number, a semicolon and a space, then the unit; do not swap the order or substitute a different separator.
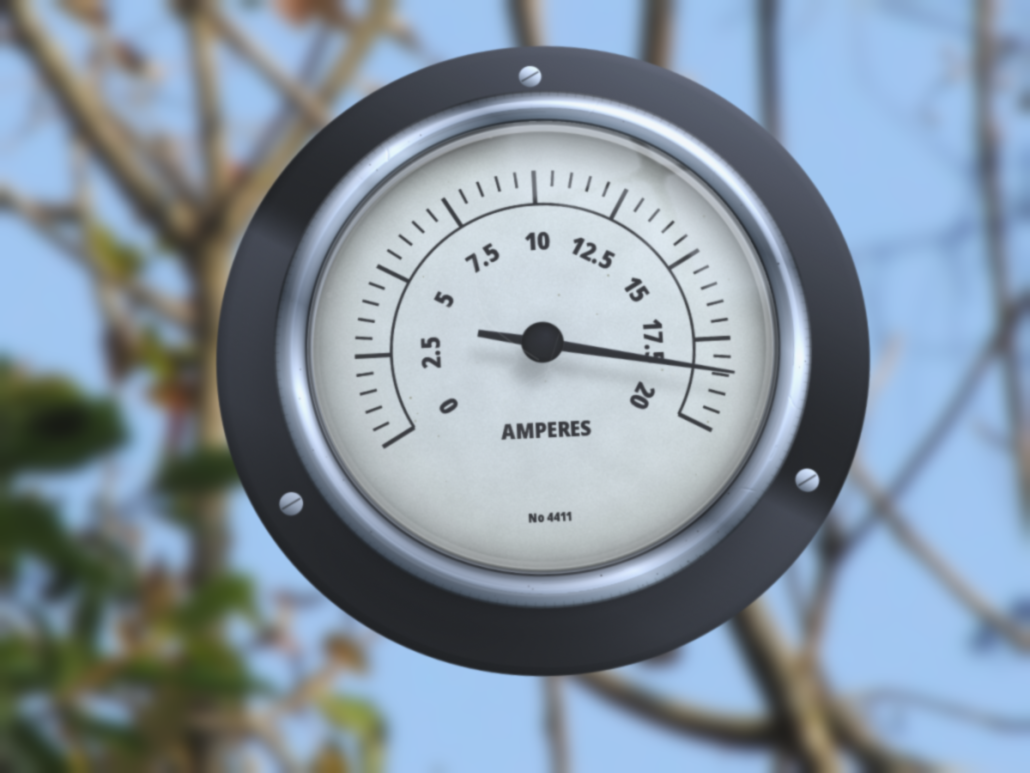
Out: 18.5; A
